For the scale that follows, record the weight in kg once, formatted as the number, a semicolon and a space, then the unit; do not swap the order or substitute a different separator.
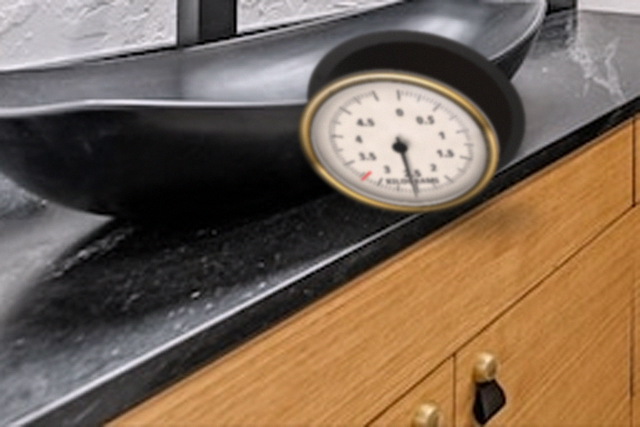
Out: 2.5; kg
